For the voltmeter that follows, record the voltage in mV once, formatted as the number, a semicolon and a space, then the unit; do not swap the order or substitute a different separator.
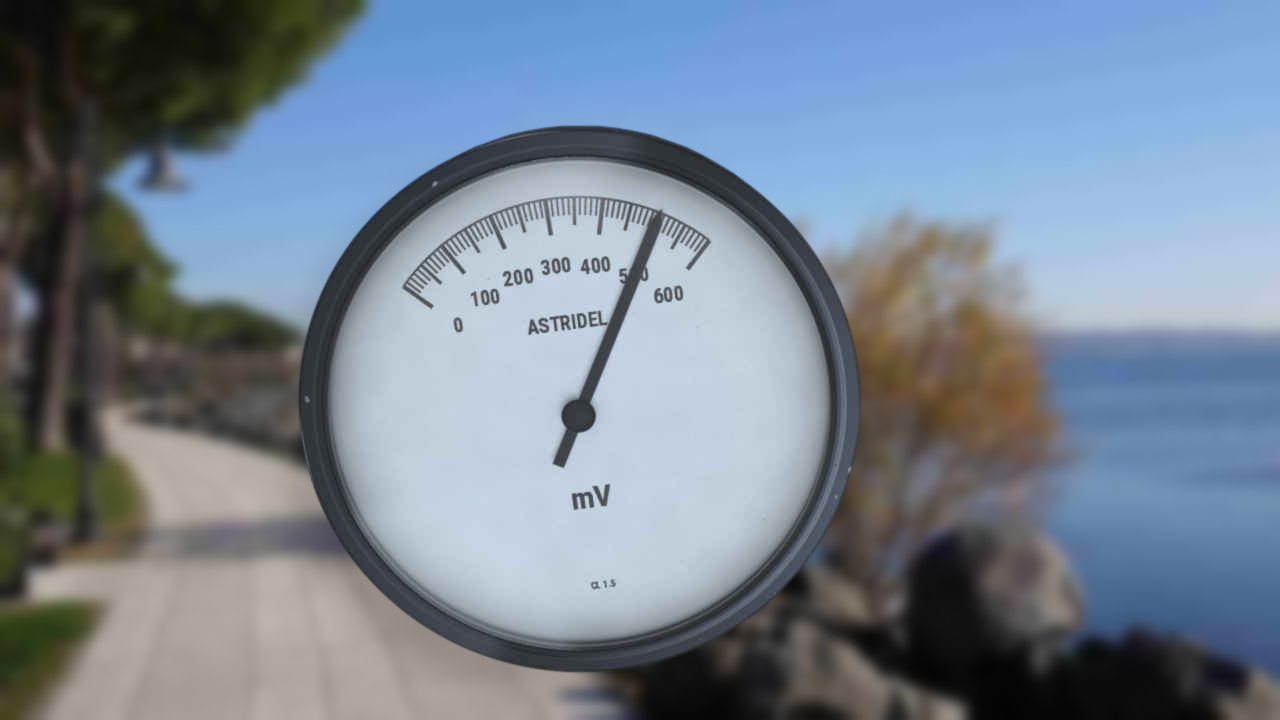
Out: 500; mV
